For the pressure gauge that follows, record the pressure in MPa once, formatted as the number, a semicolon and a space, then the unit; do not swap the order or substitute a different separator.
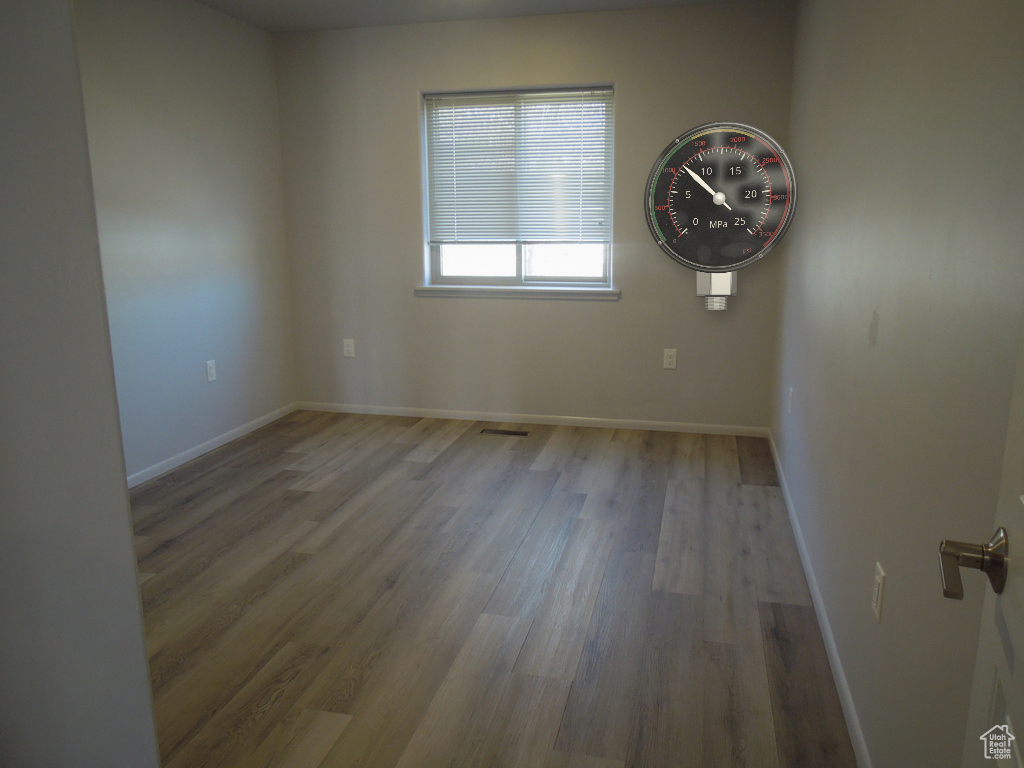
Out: 8; MPa
